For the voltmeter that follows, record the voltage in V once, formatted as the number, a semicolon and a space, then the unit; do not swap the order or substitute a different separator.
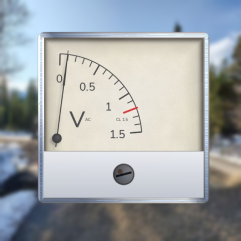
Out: 0.1; V
